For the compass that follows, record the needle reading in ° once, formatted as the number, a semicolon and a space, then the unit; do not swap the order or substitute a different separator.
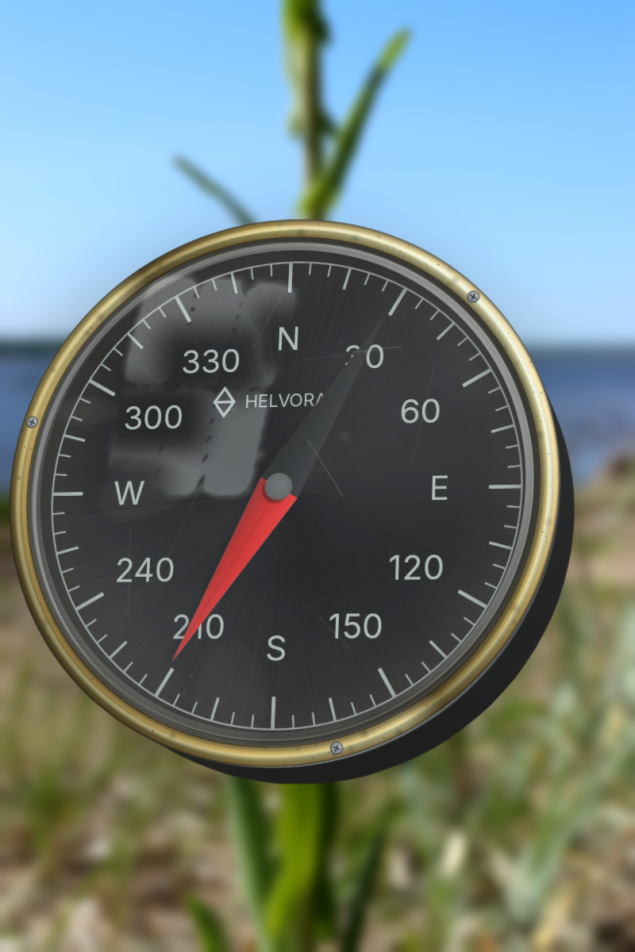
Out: 210; °
